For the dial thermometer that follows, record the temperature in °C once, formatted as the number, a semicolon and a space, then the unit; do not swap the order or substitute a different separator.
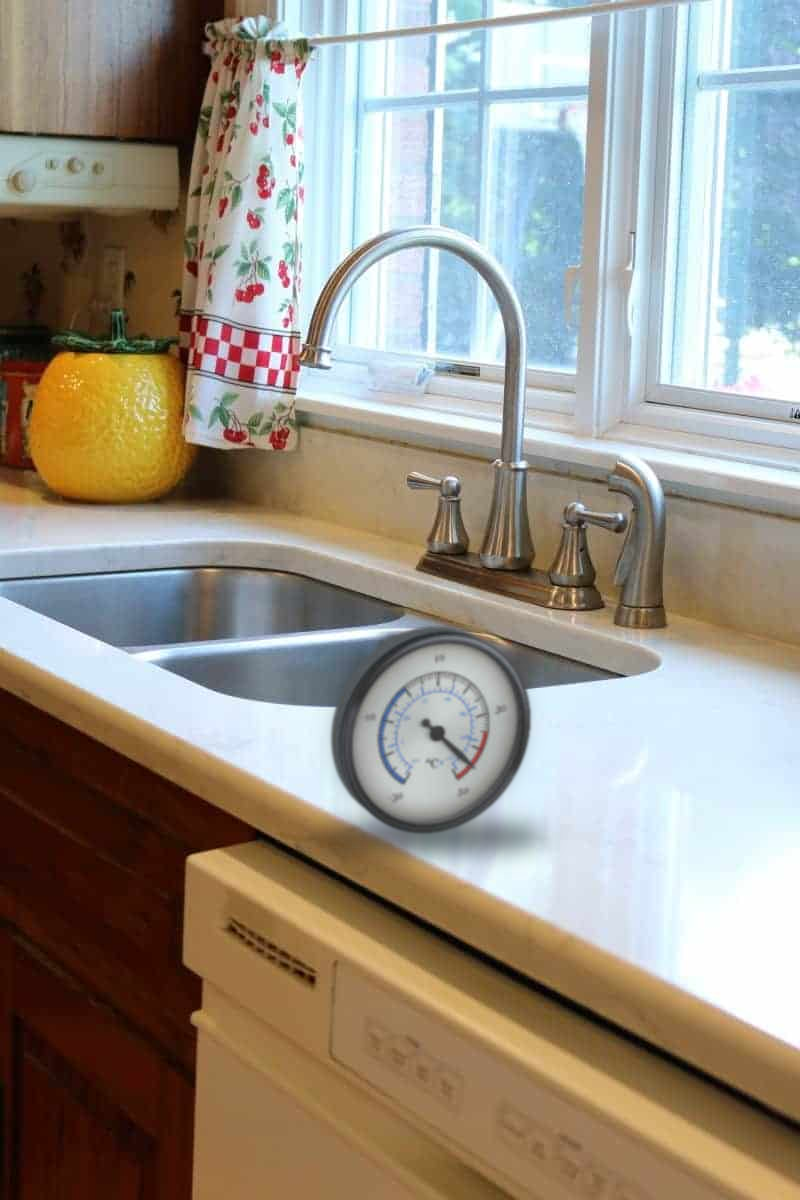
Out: 45; °C
